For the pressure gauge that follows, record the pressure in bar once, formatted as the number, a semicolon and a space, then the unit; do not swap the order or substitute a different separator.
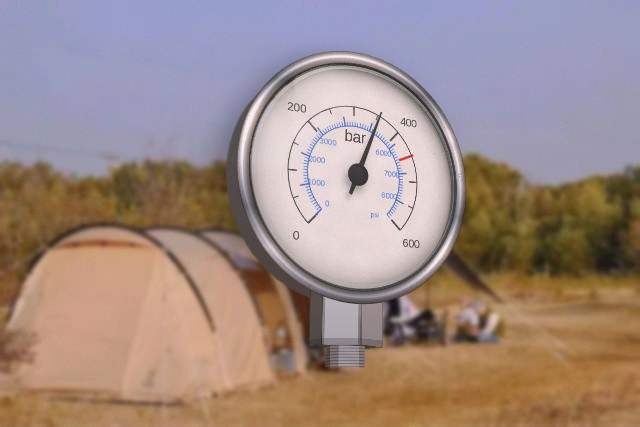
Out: 350; bar
